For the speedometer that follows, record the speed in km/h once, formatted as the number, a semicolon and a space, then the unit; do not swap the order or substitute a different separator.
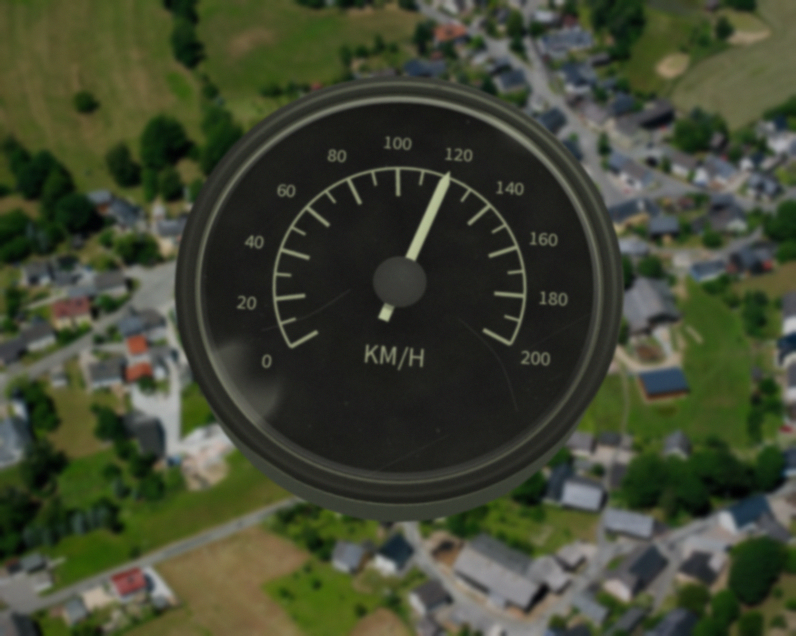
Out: 120; km/h
